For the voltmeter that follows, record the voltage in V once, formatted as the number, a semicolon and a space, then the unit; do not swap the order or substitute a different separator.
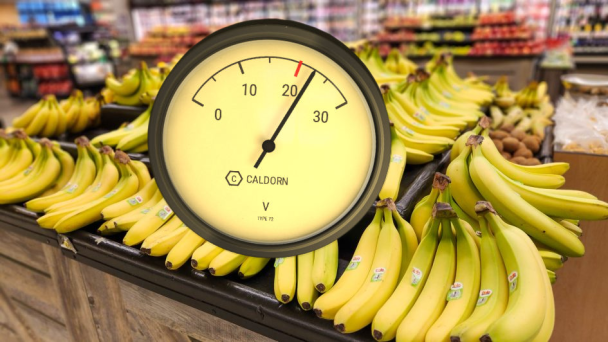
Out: 22.5; V
